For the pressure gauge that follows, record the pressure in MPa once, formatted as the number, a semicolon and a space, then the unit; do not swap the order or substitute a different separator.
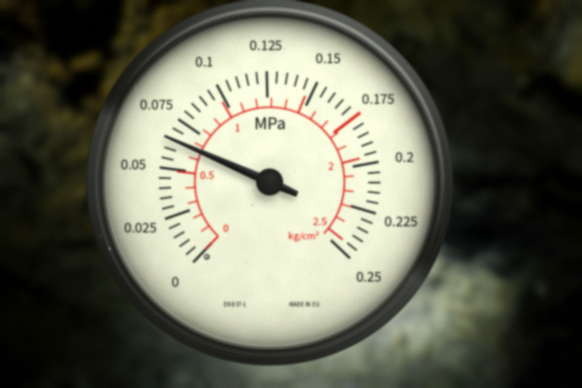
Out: 0.065; MPa
